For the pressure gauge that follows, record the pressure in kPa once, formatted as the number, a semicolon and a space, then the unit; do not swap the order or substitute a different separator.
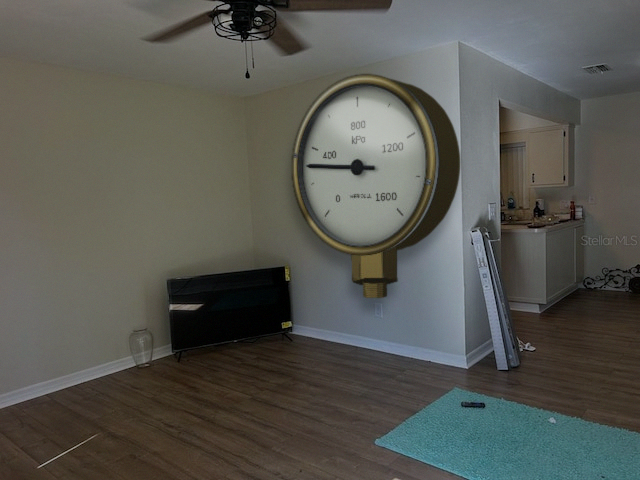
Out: 300; kPa
